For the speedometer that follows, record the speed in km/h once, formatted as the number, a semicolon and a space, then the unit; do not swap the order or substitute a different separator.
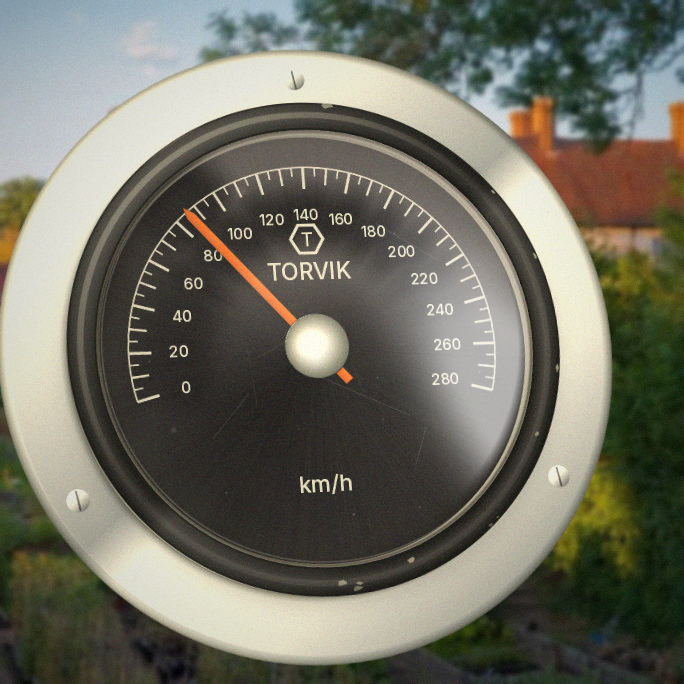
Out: 85; km/h
